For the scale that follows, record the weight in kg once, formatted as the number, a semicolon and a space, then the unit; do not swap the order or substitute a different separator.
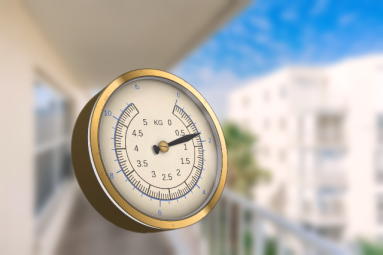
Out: 0.75; kg
